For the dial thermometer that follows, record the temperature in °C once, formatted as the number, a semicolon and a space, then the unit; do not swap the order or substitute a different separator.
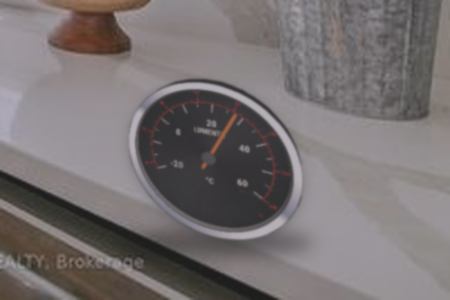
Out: 27.5; °C
